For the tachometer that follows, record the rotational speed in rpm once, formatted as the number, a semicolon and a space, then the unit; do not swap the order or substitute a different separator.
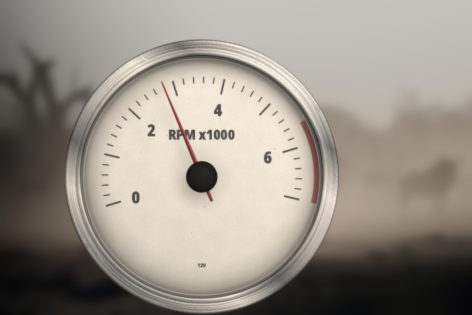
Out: 2800; rpm
